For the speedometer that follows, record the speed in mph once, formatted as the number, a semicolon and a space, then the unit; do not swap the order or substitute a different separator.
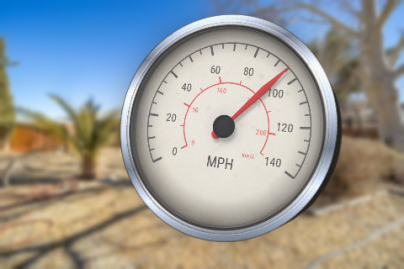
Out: 95; mph
